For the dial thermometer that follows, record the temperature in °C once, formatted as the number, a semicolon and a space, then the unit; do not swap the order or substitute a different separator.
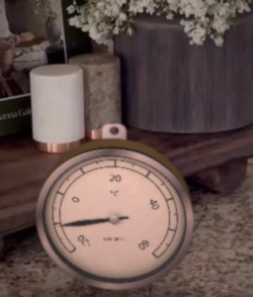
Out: -10; °C
